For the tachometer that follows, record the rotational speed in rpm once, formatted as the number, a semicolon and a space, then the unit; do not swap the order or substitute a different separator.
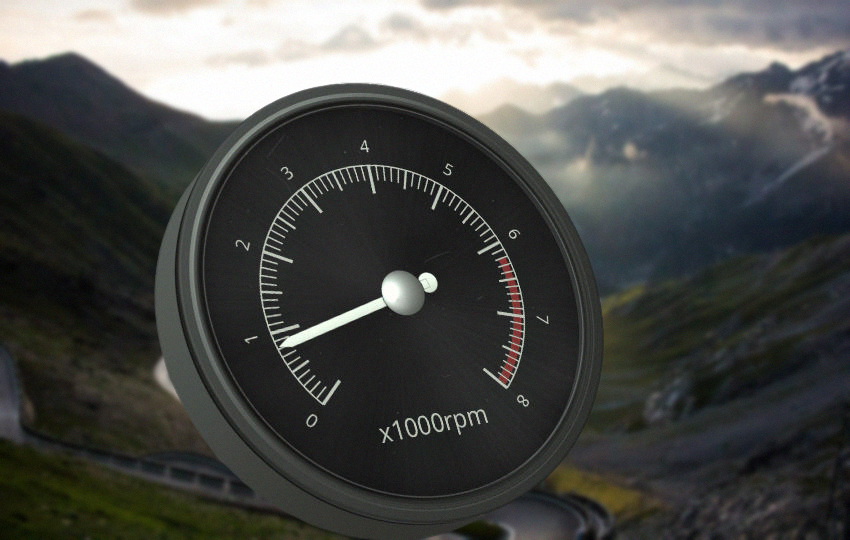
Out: 800; rpm
